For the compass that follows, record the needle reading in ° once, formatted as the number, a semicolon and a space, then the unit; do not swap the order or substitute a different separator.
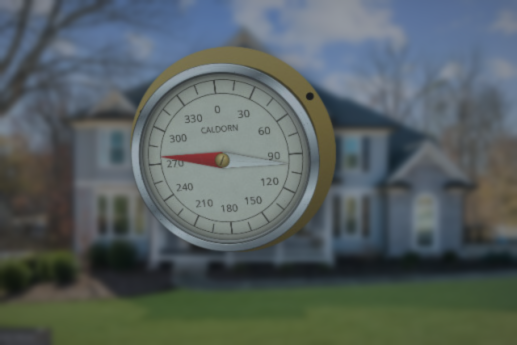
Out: 277.5; °
